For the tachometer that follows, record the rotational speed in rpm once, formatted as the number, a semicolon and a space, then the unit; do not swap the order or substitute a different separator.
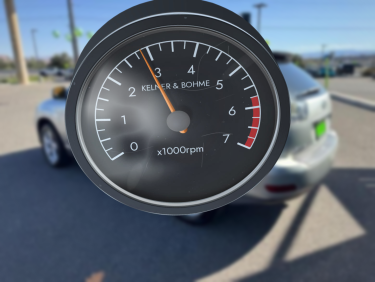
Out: 2875; rpm
